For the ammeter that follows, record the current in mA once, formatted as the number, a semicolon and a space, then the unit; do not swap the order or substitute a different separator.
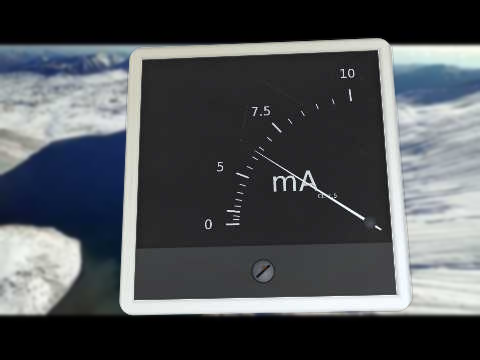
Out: 6.25; mA
